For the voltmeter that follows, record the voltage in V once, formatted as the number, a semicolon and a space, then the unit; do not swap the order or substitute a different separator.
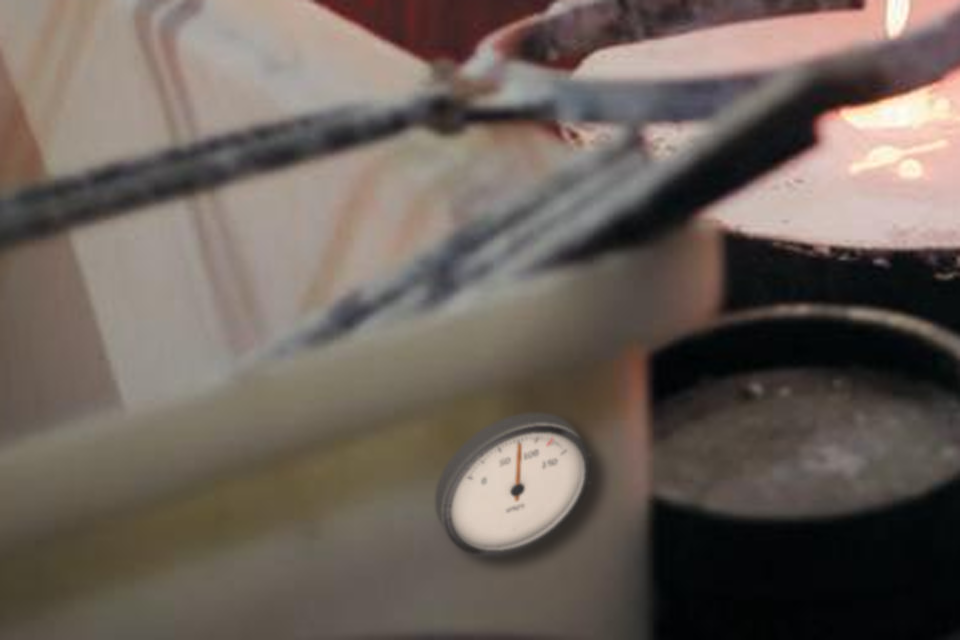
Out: 75; V
